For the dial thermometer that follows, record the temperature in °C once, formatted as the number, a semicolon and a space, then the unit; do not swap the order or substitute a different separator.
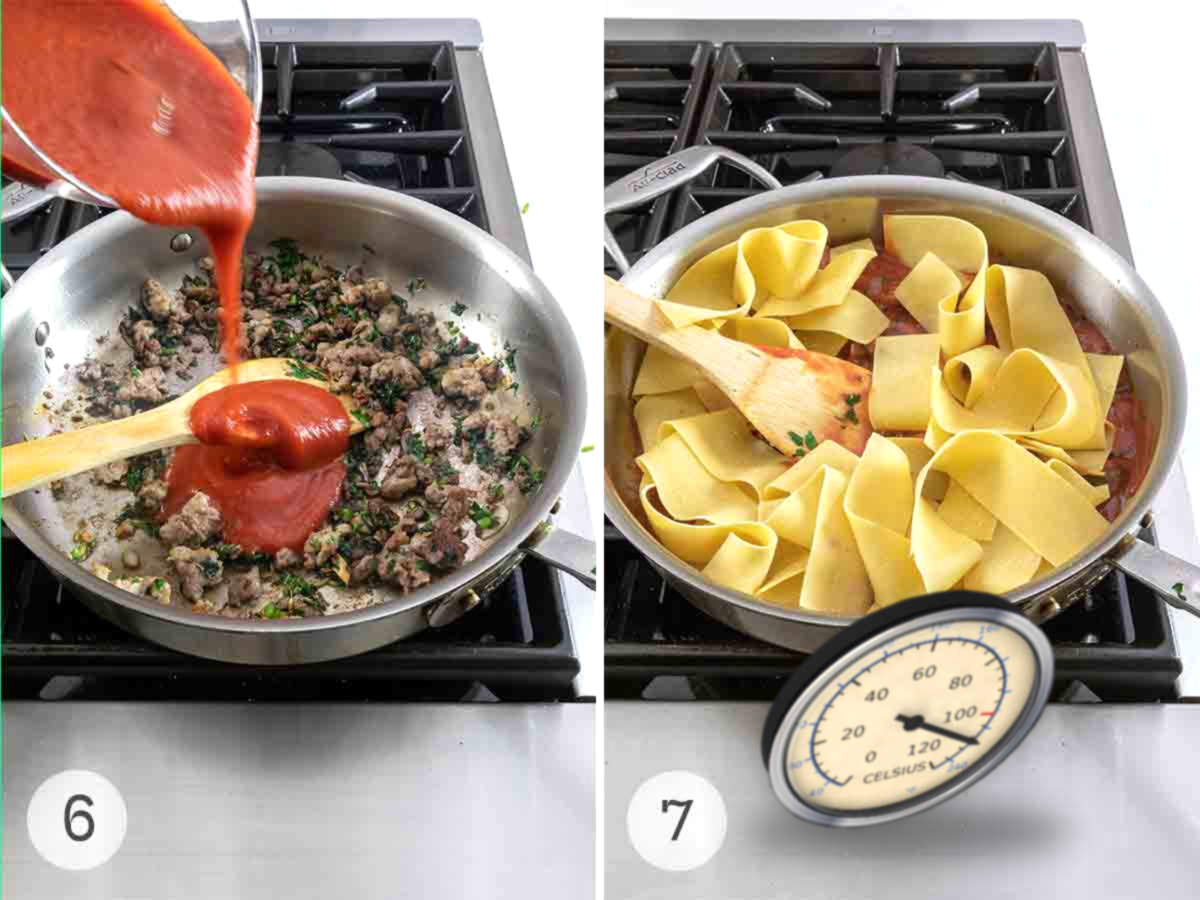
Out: 108; °C
